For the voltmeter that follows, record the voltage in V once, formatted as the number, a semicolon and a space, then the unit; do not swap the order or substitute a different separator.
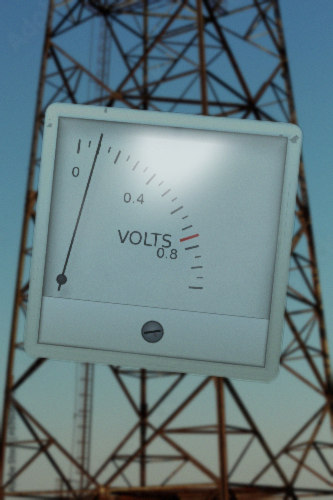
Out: 0.1; V
